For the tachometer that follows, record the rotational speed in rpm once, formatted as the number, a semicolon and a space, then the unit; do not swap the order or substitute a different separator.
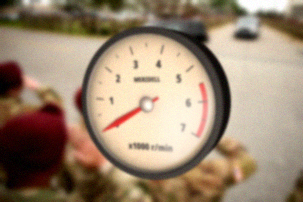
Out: 0; rpm
